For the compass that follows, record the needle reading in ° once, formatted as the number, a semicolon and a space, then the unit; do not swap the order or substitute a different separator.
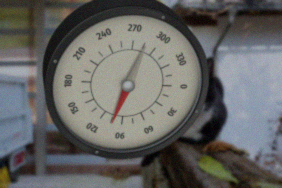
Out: 105; °
